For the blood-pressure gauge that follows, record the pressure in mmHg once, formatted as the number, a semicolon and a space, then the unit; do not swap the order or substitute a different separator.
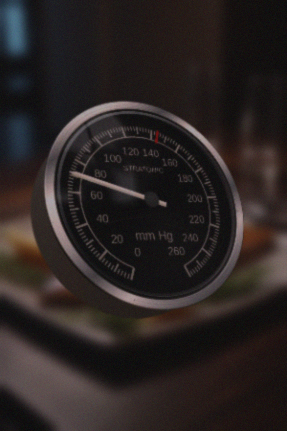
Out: 70; mmHg
